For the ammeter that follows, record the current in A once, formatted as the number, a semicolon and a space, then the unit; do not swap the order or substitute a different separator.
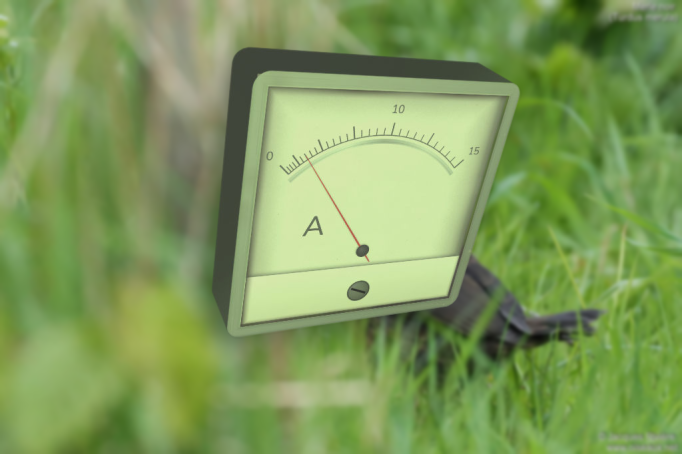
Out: 3.5; A
